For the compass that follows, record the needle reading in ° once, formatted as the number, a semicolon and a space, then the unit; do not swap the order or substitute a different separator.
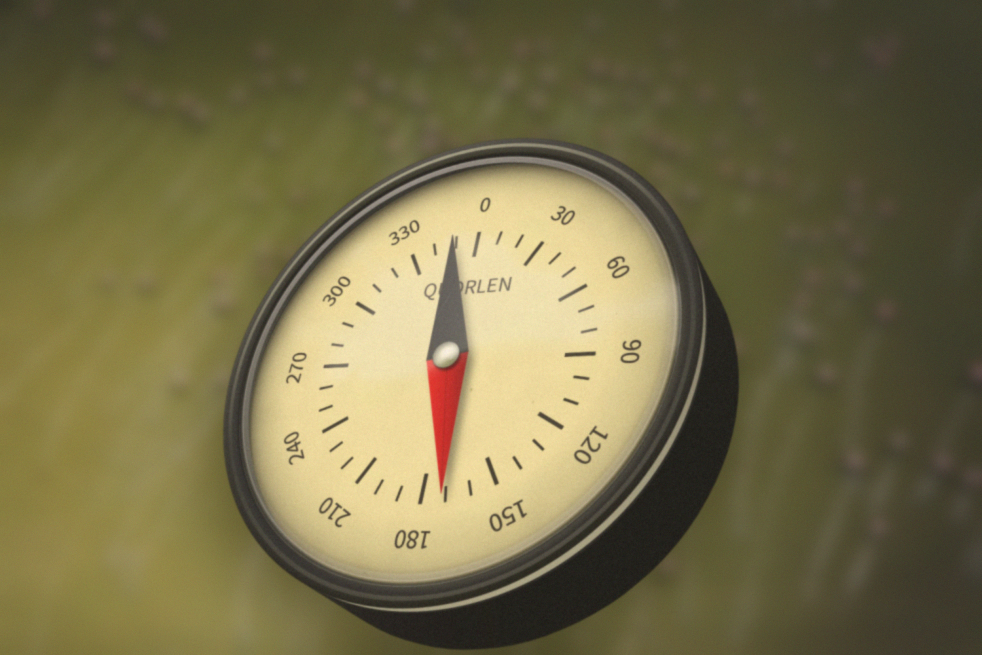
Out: 170; °
